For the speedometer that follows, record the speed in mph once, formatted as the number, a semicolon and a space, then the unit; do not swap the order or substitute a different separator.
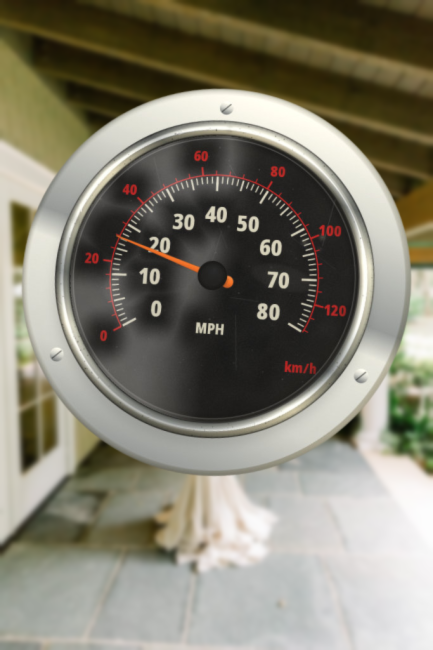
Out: 17; mph
